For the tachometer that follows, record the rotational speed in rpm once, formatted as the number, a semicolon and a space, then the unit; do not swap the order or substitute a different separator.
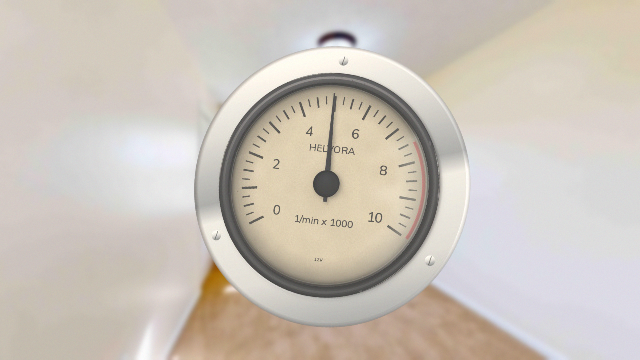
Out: 5000; rpm
